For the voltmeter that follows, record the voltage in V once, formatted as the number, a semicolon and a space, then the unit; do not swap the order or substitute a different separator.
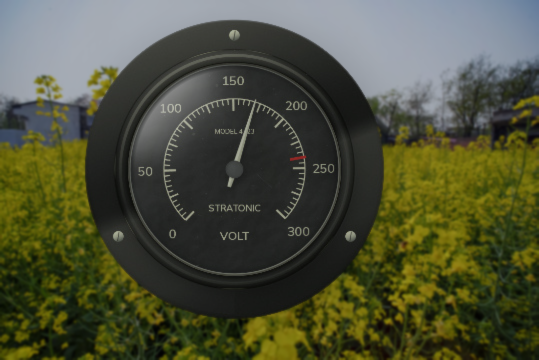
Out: 170; V
